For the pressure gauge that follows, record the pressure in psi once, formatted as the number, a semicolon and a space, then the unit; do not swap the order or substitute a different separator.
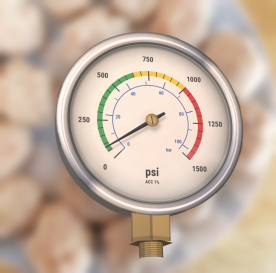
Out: 75; psi
